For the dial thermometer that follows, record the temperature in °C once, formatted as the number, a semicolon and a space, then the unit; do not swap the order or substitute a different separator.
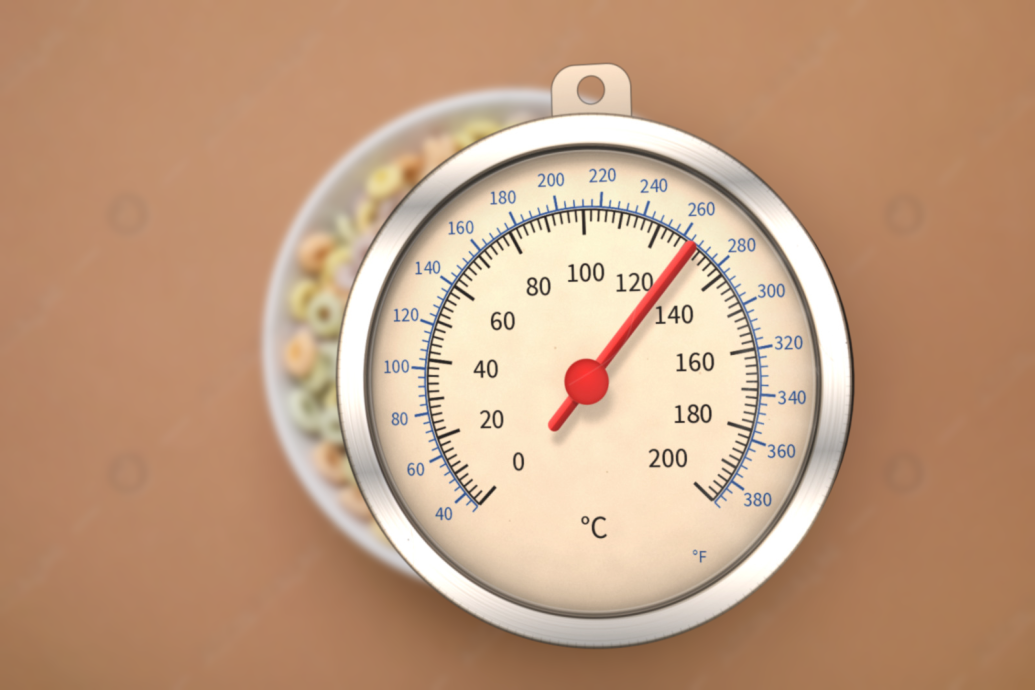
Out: 130; °C
